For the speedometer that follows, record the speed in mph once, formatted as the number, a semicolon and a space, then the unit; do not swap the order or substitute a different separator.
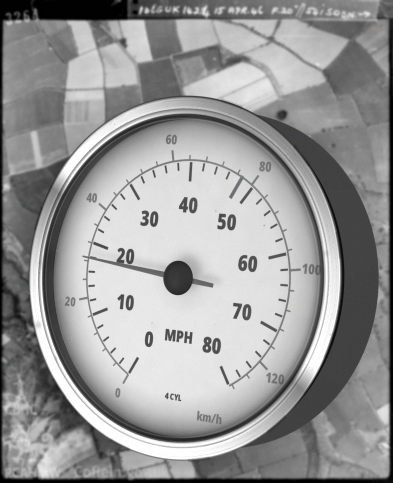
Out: 18; mph
